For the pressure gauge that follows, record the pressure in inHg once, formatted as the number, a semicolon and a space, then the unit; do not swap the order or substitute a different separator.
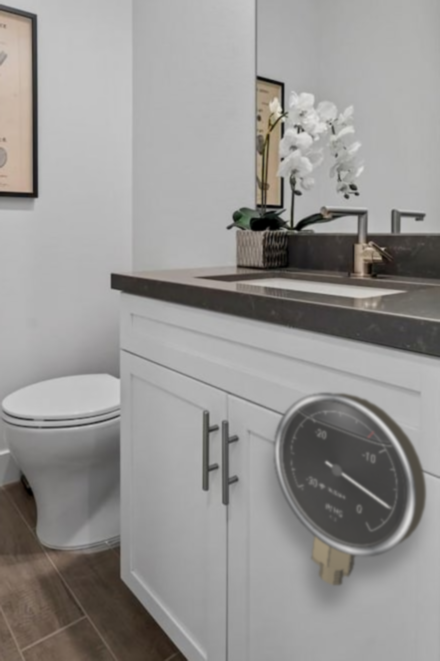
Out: -4; inHg
